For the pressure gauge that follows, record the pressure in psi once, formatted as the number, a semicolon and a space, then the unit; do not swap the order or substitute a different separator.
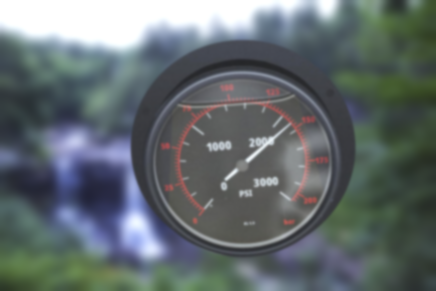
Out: 2100; psi
